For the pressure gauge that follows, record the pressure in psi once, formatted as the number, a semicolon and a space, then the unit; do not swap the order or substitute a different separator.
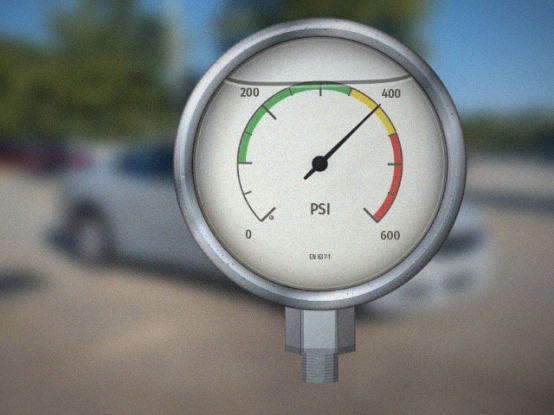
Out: 400; psi
